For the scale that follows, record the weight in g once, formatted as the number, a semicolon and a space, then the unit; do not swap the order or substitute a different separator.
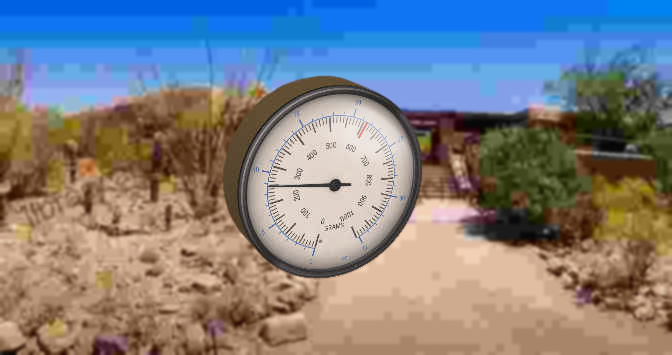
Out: 250; g
